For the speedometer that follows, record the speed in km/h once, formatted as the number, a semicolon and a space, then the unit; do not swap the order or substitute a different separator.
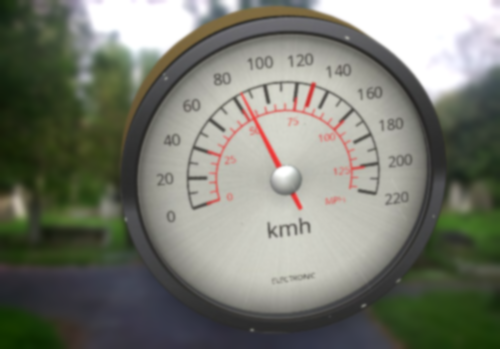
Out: 85; km/h
